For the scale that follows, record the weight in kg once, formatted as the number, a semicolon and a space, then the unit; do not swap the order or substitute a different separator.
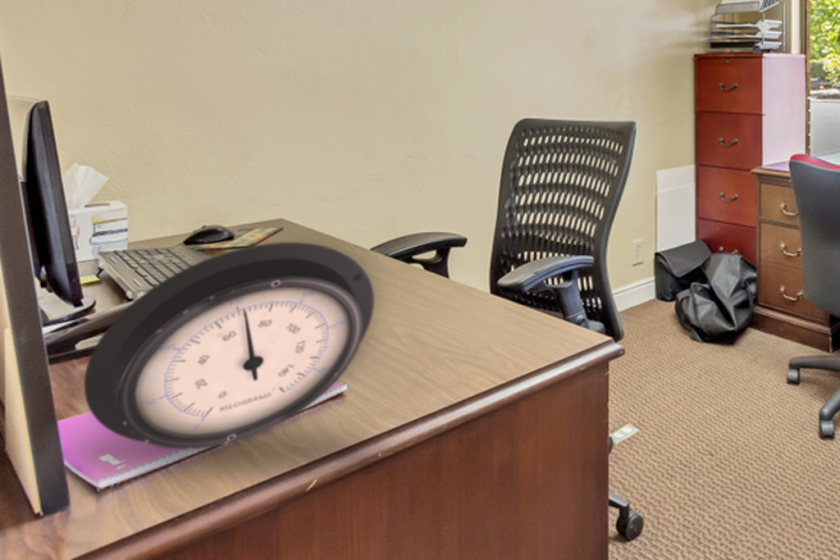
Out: 70; kg
